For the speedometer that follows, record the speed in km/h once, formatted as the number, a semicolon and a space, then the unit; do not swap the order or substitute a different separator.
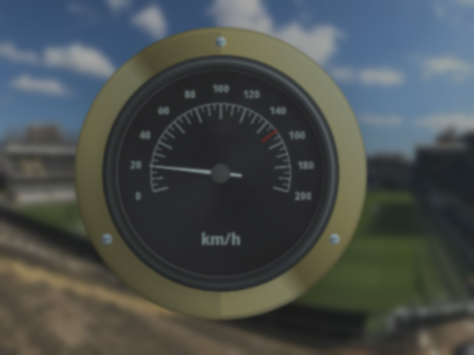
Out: 20; km/h
